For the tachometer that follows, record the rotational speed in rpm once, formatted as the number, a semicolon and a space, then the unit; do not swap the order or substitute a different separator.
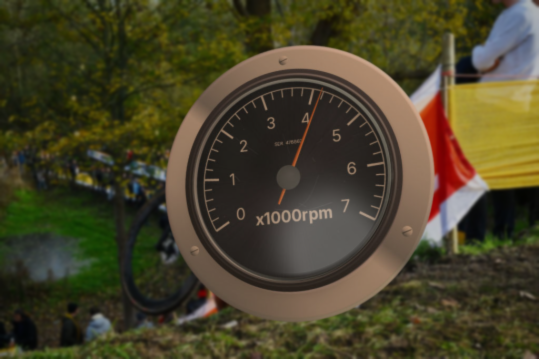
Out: 4200; rpm
